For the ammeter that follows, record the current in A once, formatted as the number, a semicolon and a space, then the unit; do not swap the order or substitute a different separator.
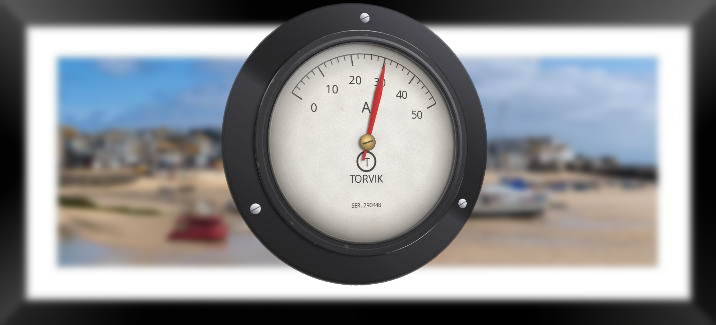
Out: 30; A
